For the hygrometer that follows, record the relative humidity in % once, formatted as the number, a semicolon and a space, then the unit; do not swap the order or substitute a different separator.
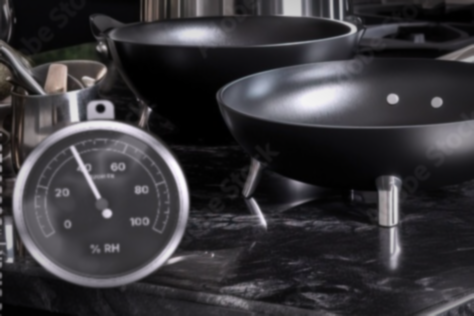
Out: 40; %
